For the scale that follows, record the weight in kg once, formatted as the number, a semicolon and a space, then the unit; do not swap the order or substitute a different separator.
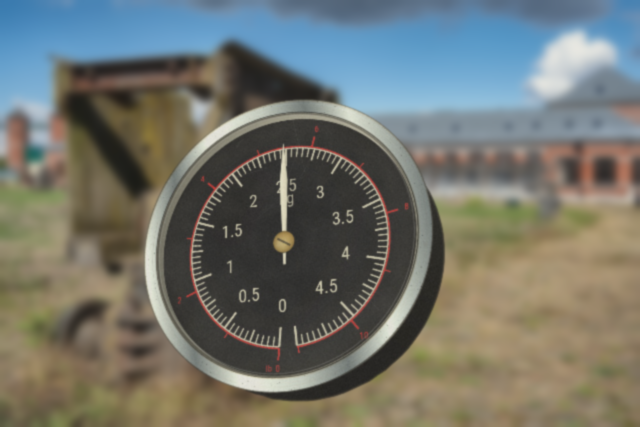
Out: 2.5; kg
